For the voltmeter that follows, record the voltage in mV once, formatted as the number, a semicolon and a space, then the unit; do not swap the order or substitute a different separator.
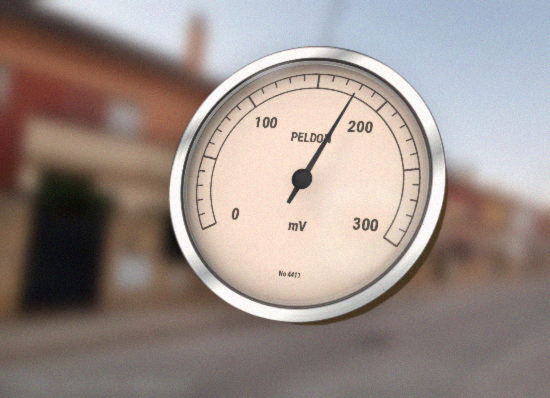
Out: 180; mV
